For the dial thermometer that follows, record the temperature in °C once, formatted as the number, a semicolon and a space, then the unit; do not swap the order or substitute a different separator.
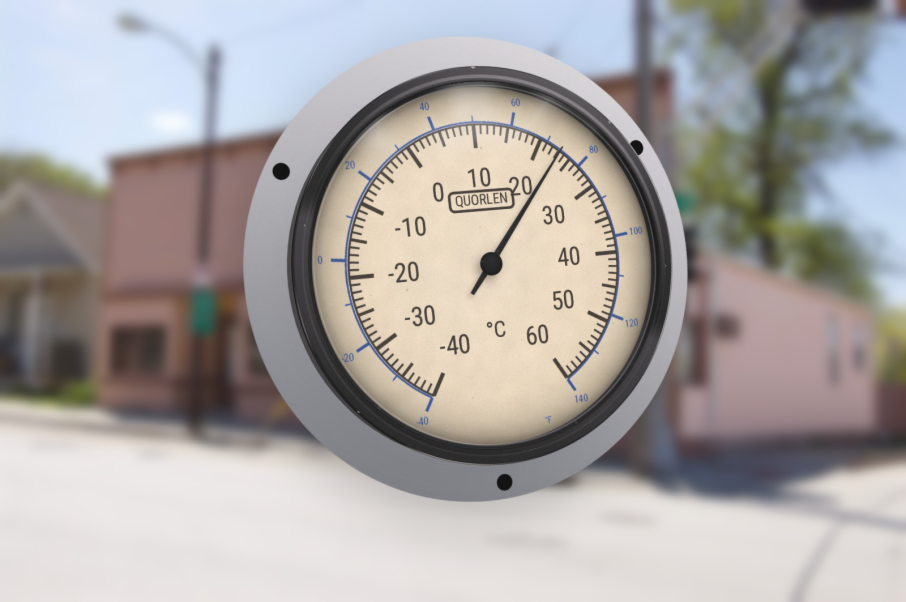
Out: 23; °C
